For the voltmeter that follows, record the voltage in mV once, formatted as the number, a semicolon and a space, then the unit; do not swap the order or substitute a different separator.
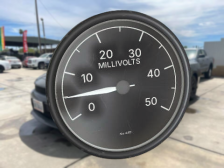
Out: 5; mV
